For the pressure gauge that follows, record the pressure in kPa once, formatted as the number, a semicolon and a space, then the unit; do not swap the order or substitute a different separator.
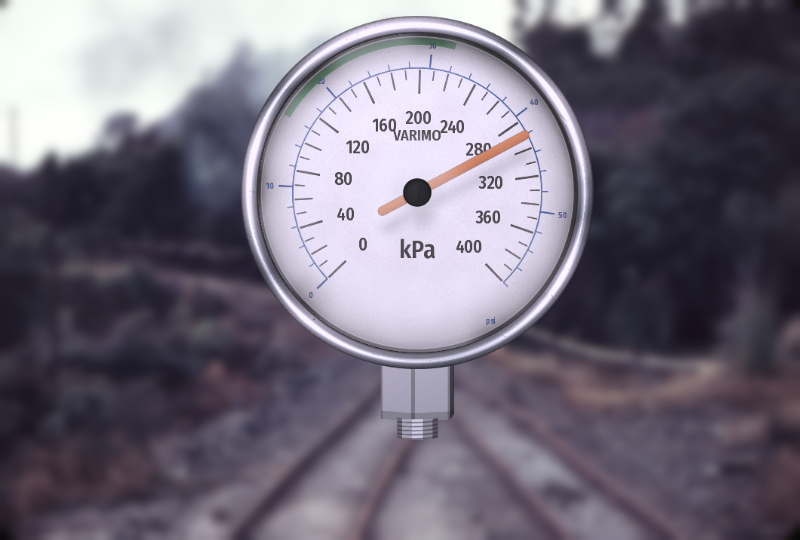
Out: 290; kPa
